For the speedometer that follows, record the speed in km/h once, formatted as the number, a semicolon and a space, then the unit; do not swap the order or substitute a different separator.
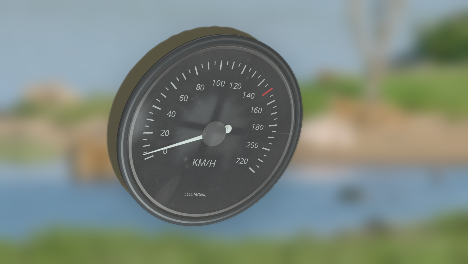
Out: 5; km/h
